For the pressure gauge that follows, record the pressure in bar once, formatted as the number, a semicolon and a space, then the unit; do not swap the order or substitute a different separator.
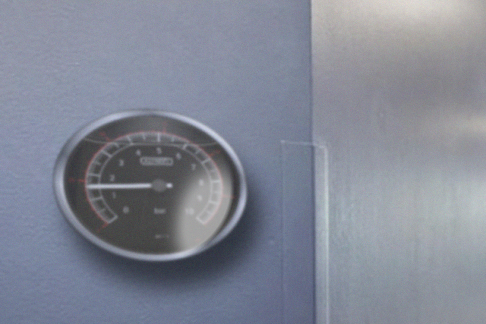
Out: 1.5; bar
